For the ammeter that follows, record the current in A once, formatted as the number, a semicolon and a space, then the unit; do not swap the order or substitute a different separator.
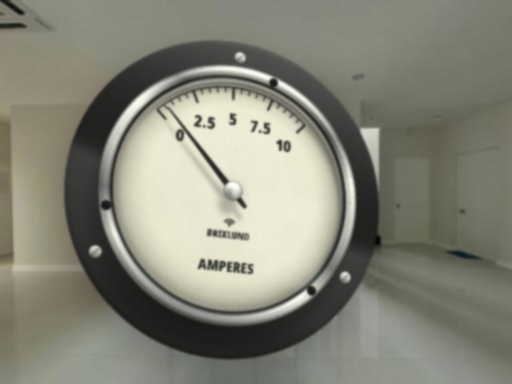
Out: 0.5; A
